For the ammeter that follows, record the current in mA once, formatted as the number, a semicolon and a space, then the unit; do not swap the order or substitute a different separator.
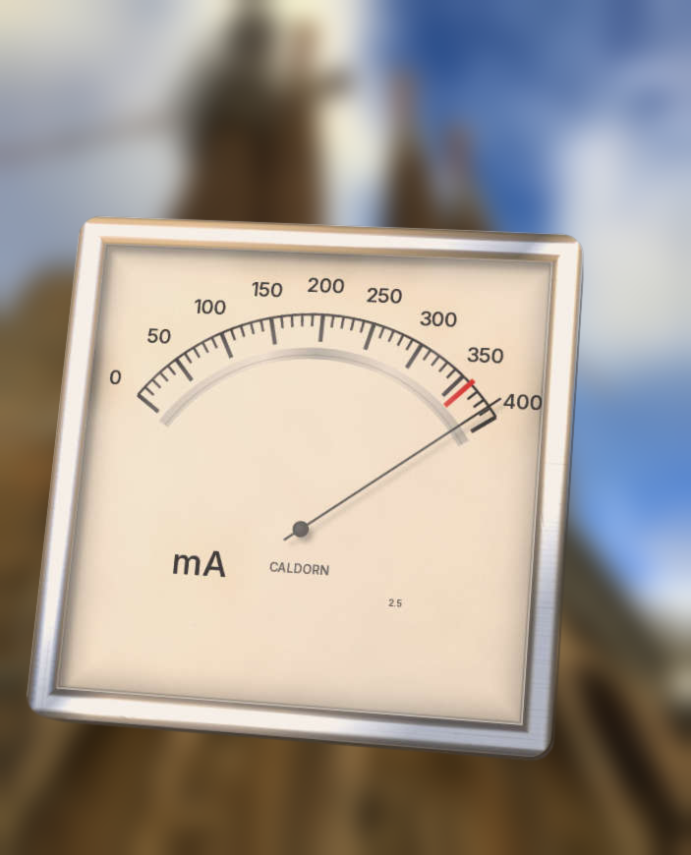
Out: 390; mA
